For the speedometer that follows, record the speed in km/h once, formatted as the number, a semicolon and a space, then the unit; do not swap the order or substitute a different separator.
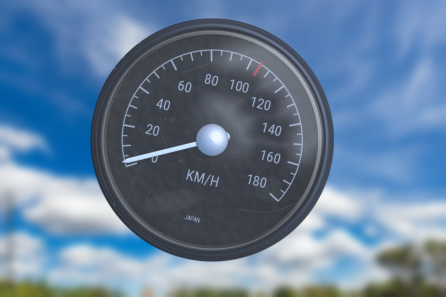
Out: 2.5; km/h
